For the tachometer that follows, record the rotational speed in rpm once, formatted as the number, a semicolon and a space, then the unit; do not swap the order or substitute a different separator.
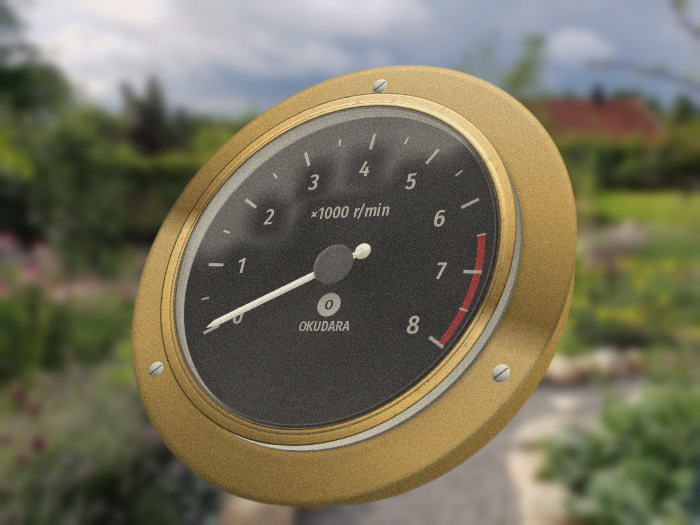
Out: 0; rpm
